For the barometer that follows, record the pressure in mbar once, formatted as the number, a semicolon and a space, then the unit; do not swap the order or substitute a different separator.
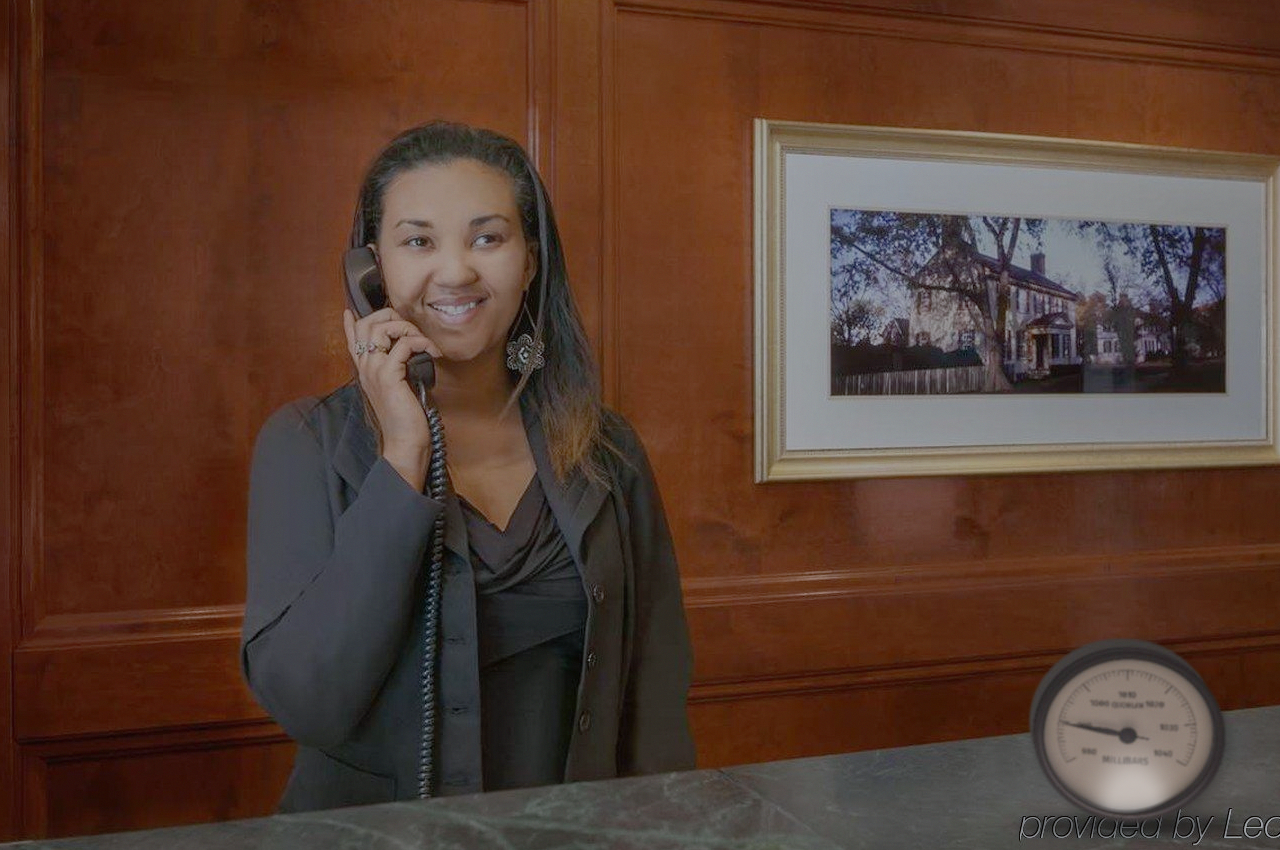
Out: 990; mbar
